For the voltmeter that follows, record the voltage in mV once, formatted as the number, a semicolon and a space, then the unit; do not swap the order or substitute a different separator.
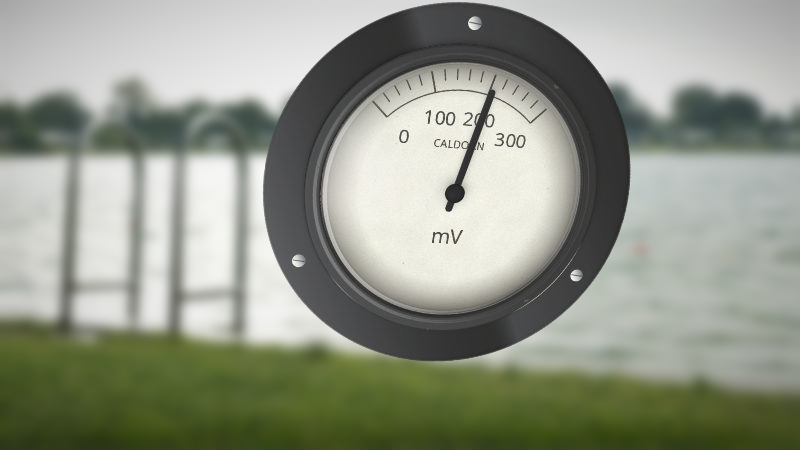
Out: 200; mV
